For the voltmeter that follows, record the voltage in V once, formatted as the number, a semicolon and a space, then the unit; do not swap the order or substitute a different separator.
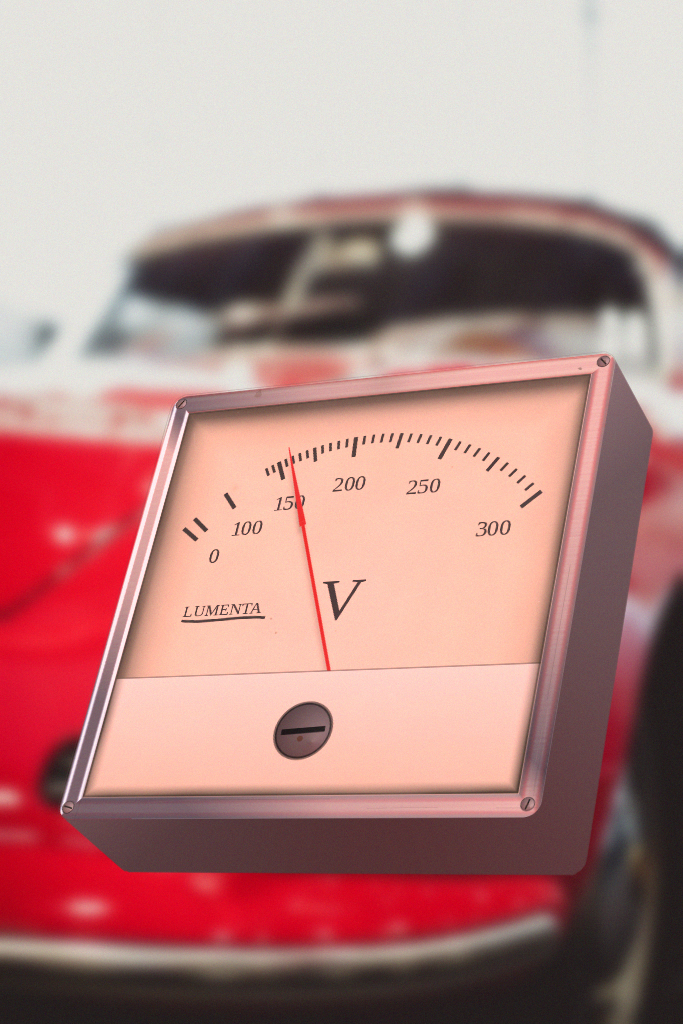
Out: 160; V
